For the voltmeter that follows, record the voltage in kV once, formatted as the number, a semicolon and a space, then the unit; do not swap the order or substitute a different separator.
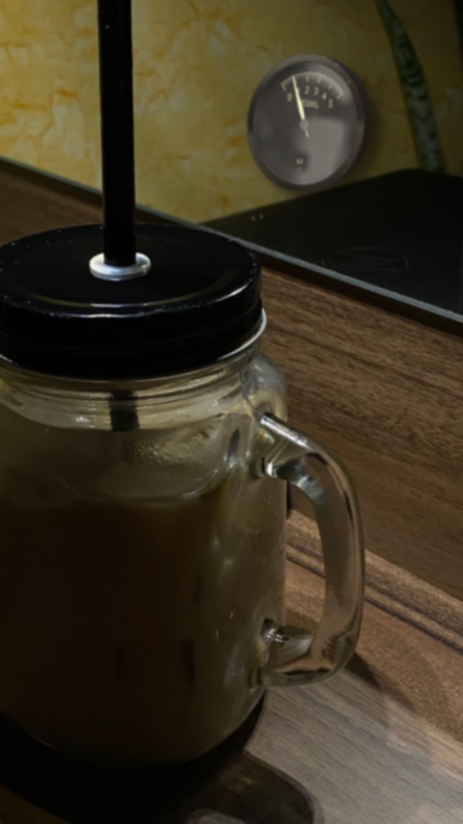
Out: 1; kV
